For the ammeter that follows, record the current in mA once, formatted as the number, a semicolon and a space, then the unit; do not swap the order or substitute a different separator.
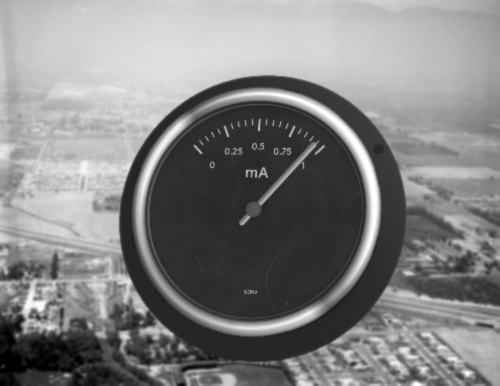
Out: 0.95; mA
